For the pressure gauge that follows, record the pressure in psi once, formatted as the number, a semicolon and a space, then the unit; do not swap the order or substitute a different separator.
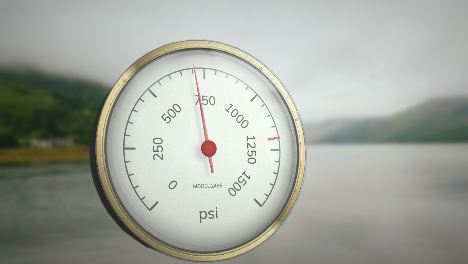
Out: 700; psi
